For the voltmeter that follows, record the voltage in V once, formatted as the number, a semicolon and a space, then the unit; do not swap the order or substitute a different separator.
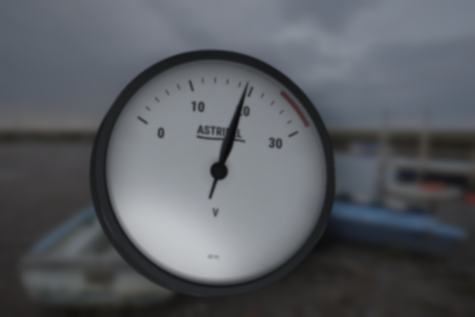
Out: 19; V
